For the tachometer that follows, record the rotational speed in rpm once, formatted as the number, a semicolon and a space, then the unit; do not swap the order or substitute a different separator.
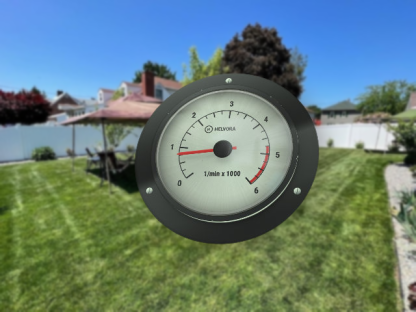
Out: 750; rpm
